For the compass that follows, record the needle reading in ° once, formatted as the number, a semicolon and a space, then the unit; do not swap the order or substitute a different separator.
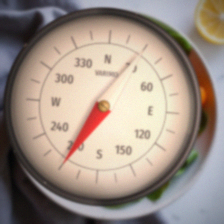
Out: 210; °
